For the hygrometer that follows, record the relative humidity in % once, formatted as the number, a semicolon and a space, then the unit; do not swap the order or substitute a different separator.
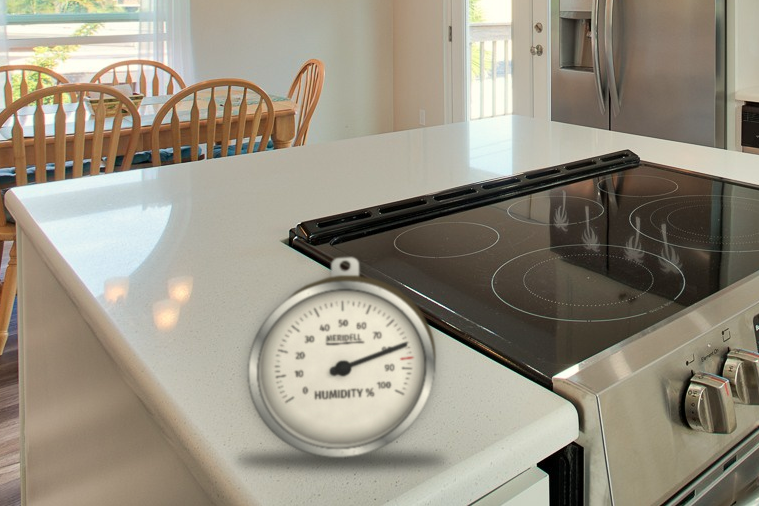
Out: 80; %
